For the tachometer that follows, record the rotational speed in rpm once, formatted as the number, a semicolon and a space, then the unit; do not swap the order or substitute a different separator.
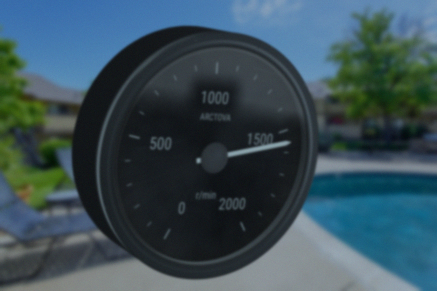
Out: 1550; rpm
